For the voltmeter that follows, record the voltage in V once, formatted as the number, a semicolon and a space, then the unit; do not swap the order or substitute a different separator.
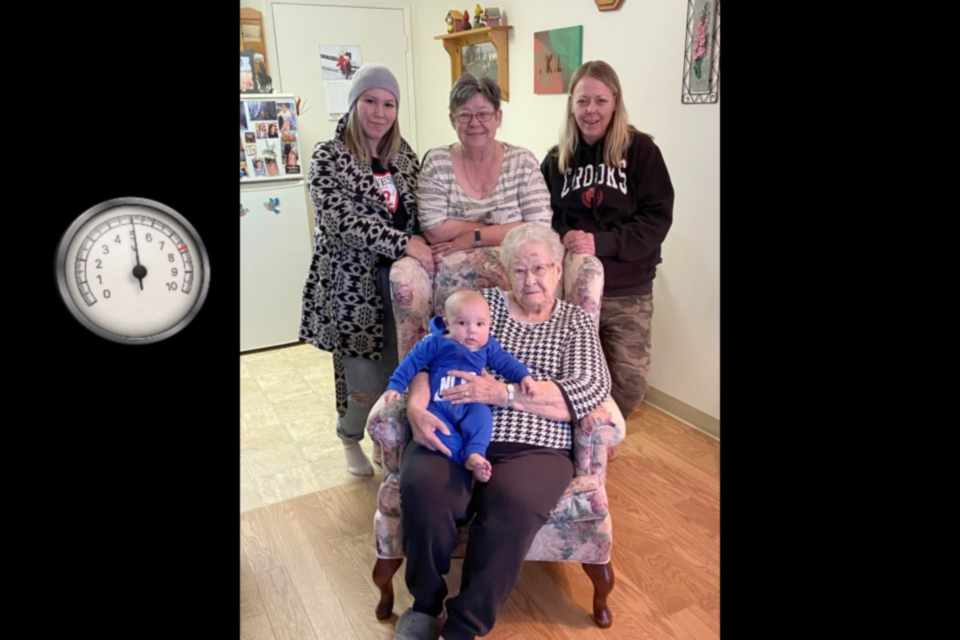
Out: 5; V
